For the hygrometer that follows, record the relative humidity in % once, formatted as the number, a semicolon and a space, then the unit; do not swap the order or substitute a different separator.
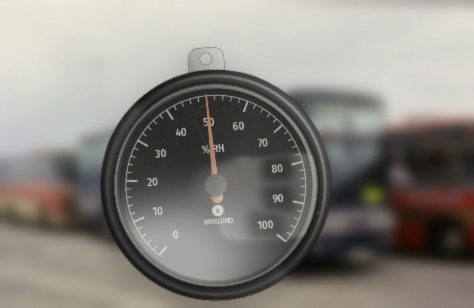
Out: 50; %
